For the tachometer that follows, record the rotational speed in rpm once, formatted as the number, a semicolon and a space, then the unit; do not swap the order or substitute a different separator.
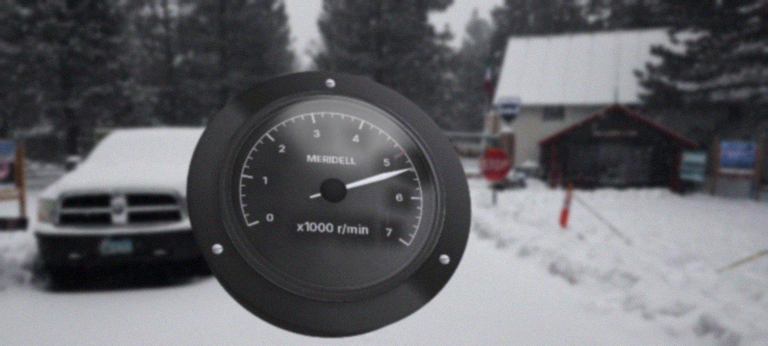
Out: 5400; rpm
